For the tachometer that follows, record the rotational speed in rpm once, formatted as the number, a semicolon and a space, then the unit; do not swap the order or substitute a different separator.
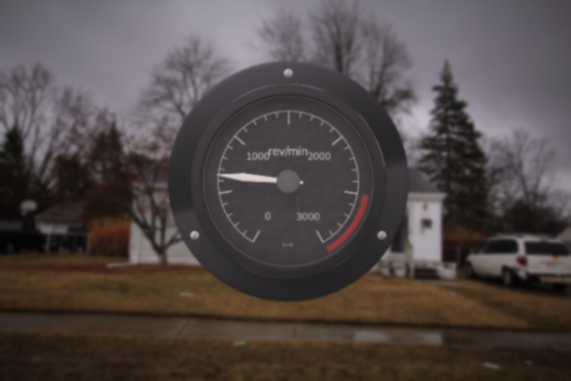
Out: 650; rpm
